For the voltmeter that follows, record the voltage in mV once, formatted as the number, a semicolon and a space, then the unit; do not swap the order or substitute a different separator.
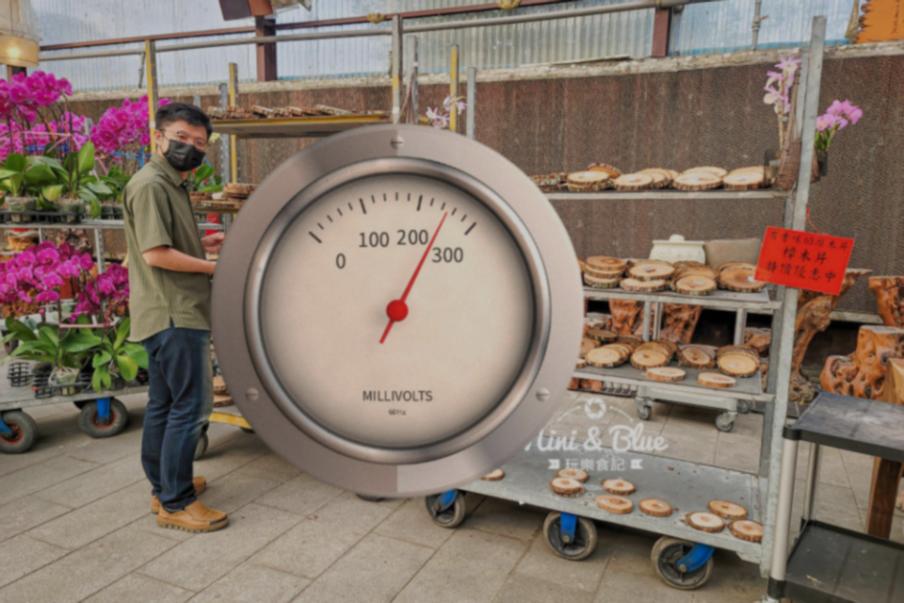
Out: 250; mV
